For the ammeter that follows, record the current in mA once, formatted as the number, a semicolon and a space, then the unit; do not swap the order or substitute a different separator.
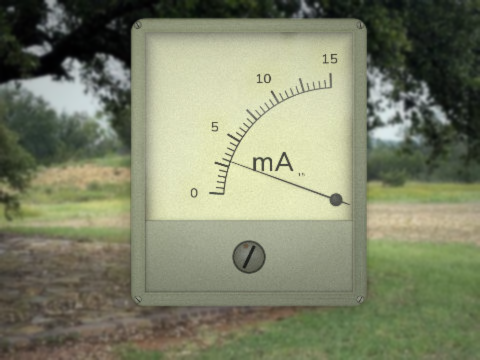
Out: 3; mA
